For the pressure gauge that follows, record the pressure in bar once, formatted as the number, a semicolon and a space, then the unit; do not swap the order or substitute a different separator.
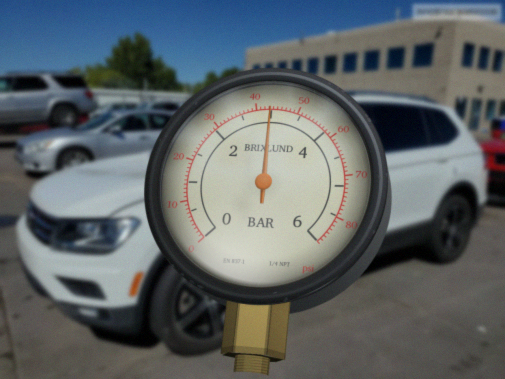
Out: 3; bar
